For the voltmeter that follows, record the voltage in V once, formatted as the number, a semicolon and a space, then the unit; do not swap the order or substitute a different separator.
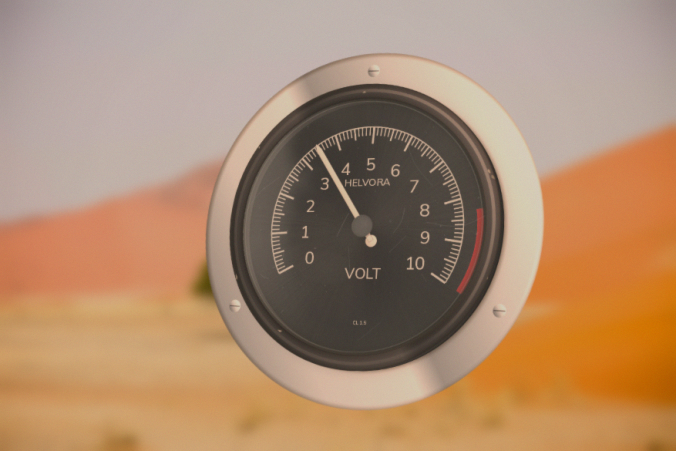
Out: 3.5; V
